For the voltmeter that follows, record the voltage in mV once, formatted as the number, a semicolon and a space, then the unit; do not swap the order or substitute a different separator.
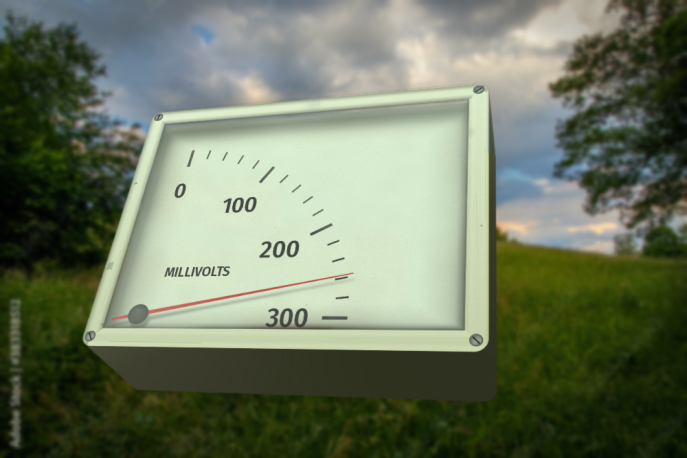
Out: 260; mV
